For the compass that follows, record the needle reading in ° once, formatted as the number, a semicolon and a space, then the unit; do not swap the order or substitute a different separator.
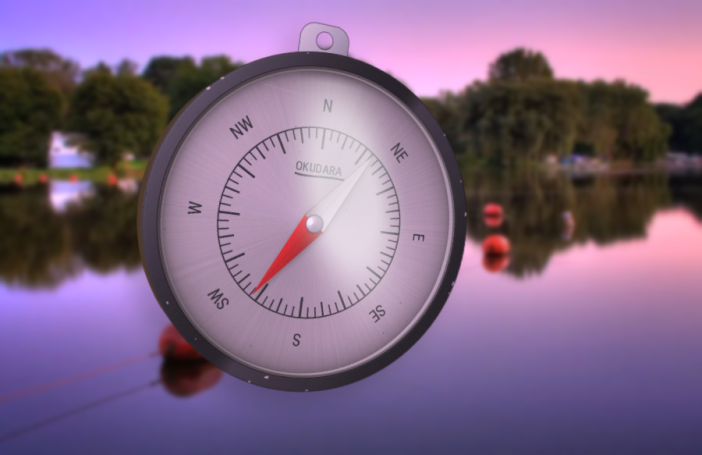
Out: 215; °
